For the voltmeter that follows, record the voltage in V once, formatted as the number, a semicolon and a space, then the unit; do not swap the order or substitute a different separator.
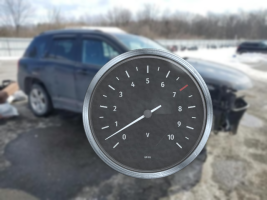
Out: 0.5; V
